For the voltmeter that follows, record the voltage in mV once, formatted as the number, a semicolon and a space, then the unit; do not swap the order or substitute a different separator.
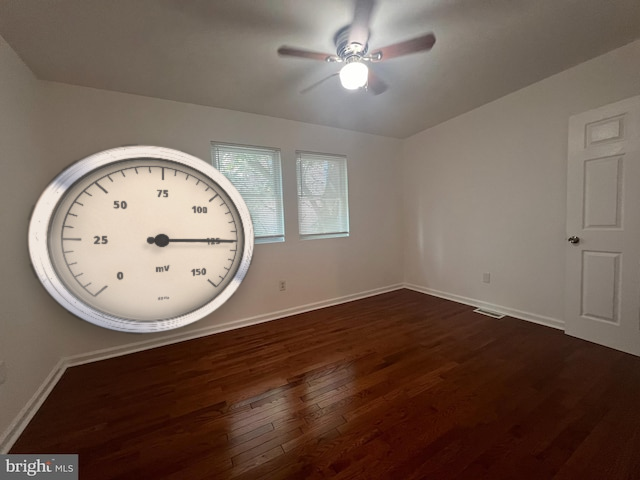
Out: 125; mV
